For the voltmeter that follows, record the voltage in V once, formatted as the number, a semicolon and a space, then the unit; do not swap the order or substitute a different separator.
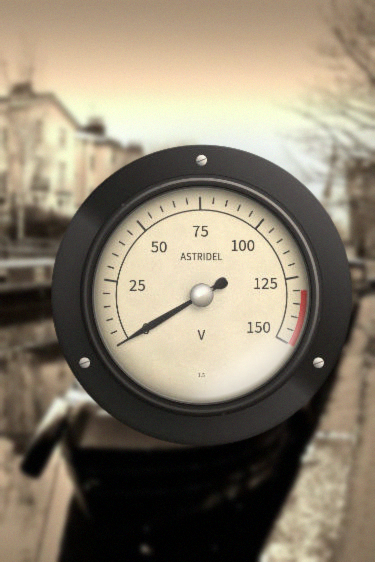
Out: 0; V
